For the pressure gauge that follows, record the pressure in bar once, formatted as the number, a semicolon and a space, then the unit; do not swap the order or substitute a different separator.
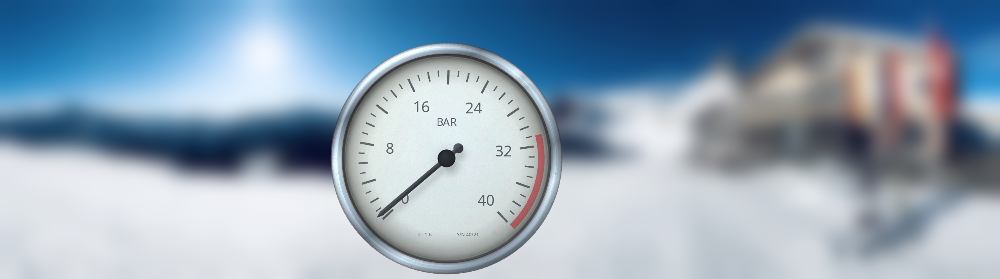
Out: 0.5; bar
